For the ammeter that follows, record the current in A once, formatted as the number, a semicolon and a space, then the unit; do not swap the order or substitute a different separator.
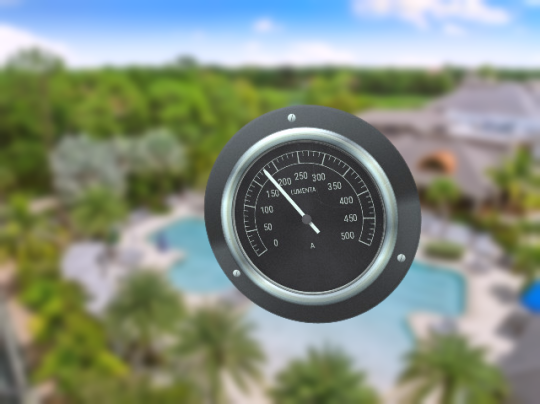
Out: 180; A
